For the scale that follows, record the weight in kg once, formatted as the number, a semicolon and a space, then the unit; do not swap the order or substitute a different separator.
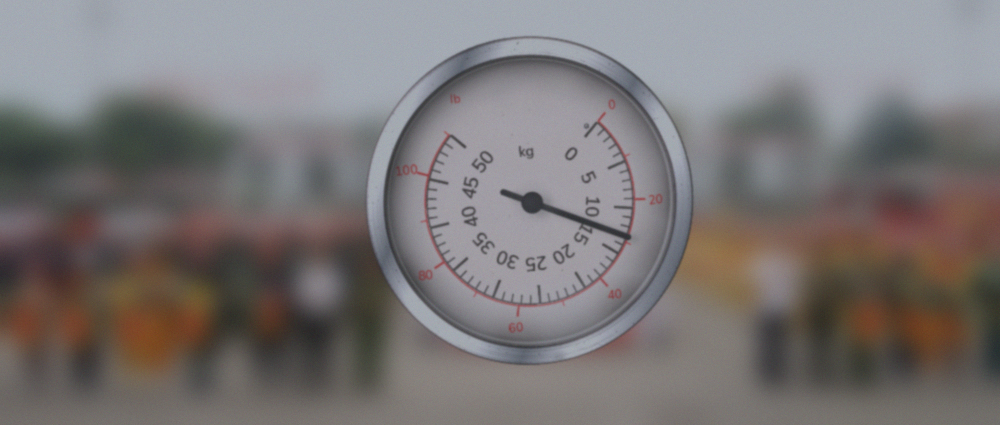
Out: 13; kg
